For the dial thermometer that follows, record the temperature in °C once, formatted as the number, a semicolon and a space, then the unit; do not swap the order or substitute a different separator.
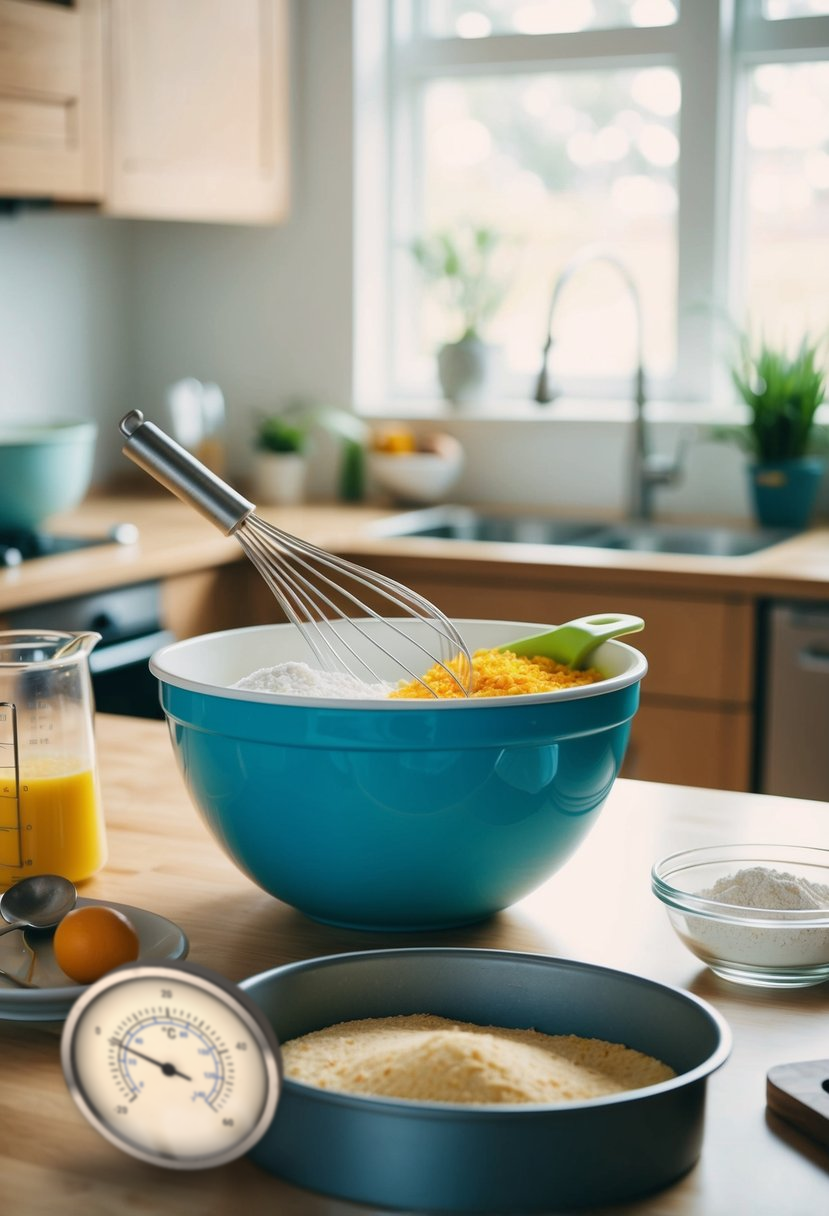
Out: 0; °C
